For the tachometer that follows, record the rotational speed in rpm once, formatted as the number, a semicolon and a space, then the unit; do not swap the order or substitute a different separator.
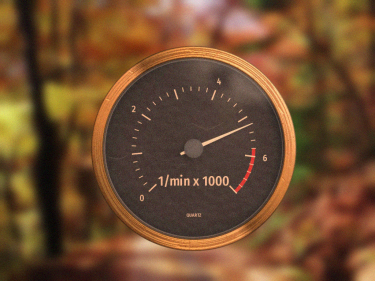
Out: 5200; rpm
